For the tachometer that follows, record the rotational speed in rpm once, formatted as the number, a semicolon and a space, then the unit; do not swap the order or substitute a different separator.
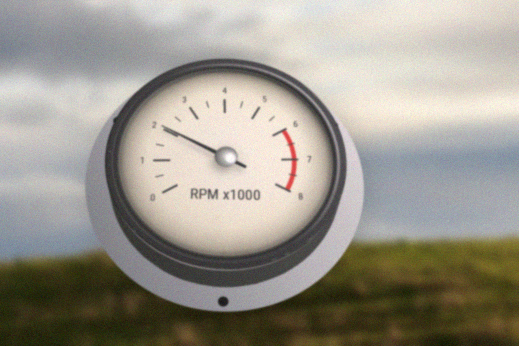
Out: 2000; rpm
